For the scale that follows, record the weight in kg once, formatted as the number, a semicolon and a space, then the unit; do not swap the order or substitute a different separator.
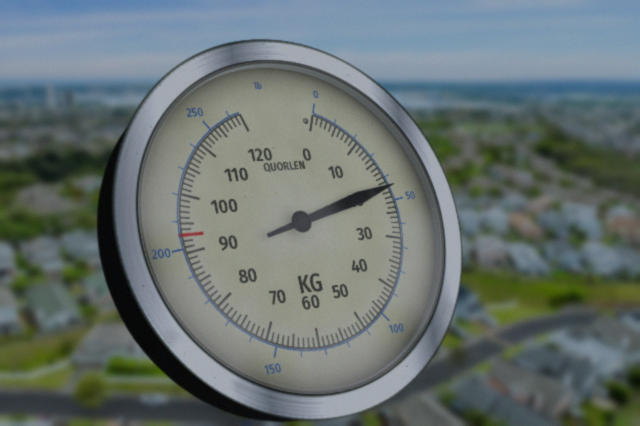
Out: 20; kg
